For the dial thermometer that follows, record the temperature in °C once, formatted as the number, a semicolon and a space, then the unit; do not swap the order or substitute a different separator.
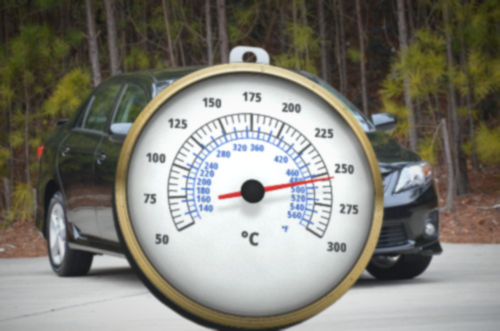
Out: 255; °C
